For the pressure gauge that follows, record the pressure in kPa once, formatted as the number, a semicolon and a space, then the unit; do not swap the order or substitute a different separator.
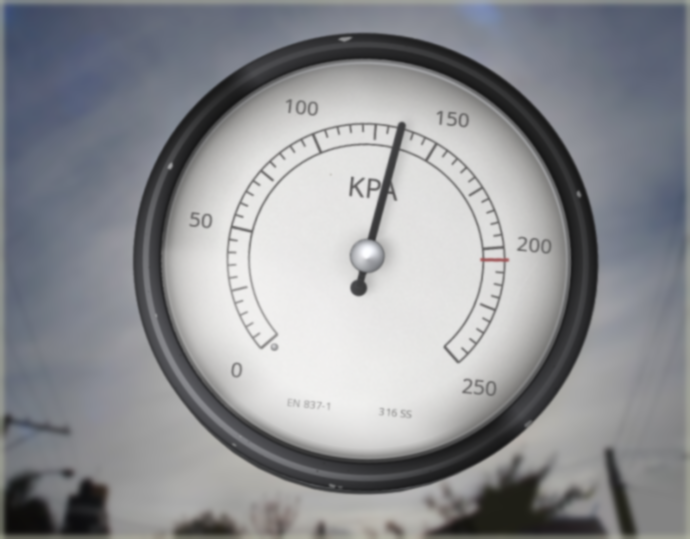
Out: 135; kPa
